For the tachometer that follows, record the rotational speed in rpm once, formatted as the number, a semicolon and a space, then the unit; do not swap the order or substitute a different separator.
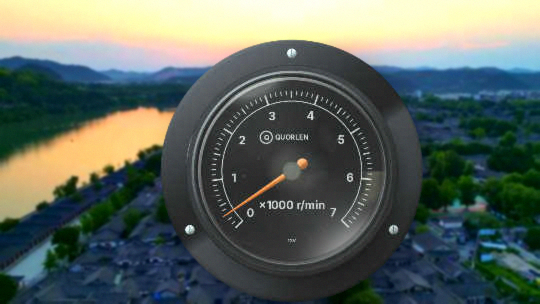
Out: 300; rpm
